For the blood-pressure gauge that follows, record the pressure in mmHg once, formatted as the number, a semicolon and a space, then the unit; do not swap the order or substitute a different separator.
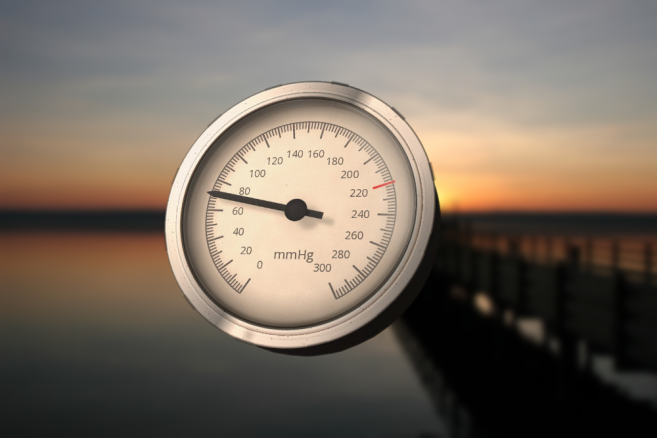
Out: 70; mmHg
